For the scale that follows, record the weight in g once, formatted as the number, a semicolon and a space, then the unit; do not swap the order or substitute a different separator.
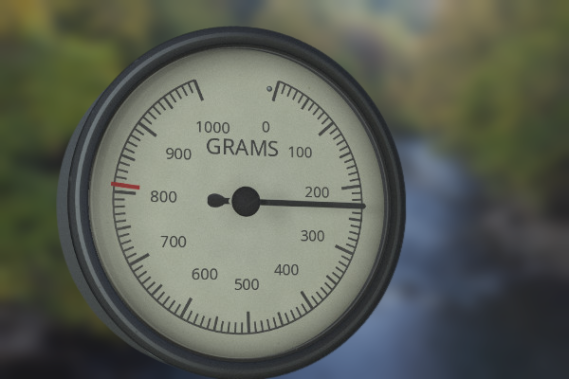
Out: 230; g
